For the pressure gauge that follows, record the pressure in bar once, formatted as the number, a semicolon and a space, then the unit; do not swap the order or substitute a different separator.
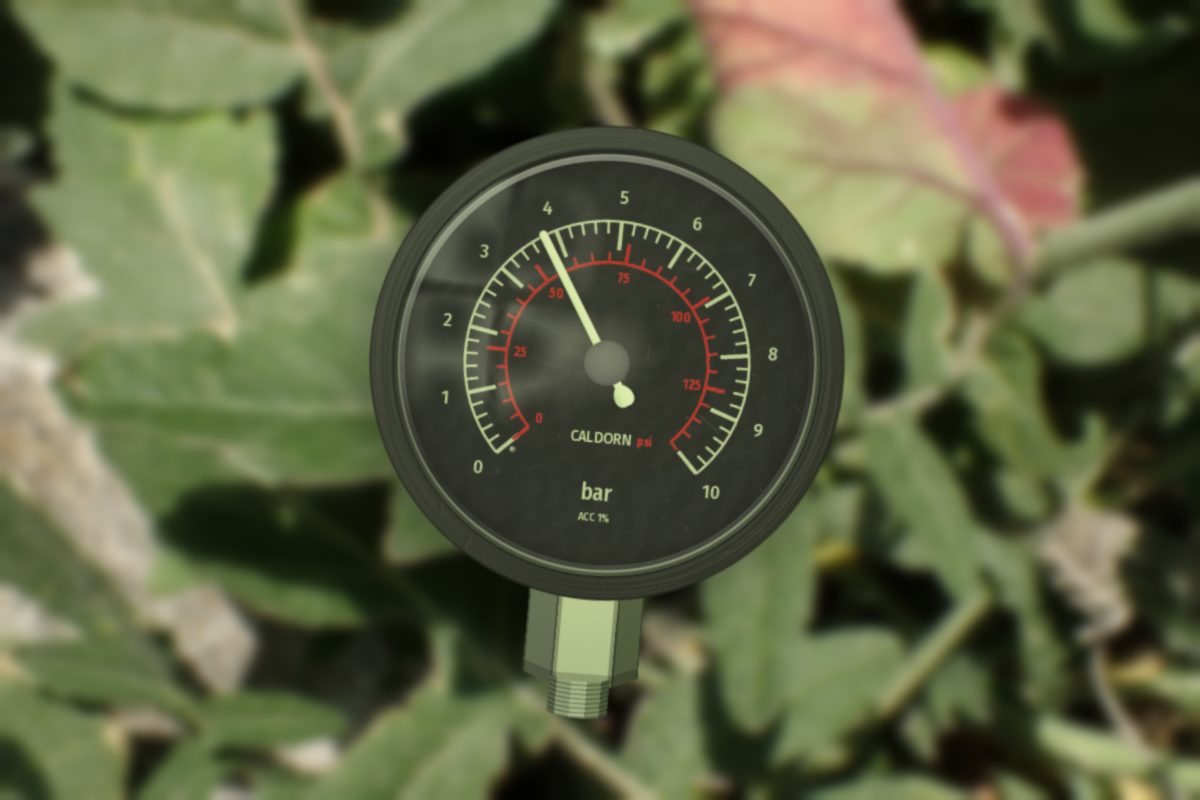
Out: 3.8; bar
